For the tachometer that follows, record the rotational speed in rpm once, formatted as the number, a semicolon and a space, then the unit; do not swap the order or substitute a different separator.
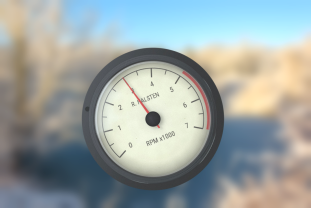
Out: 3000; rpm
